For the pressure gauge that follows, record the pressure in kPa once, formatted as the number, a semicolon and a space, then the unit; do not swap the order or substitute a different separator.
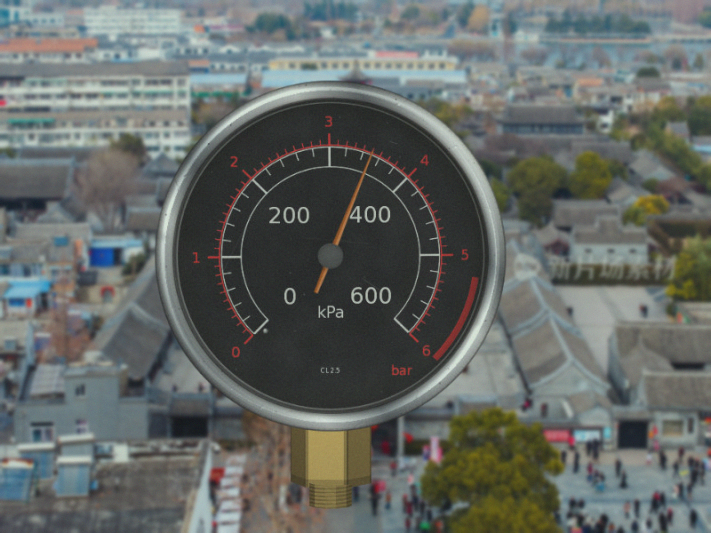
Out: 350; kPa
